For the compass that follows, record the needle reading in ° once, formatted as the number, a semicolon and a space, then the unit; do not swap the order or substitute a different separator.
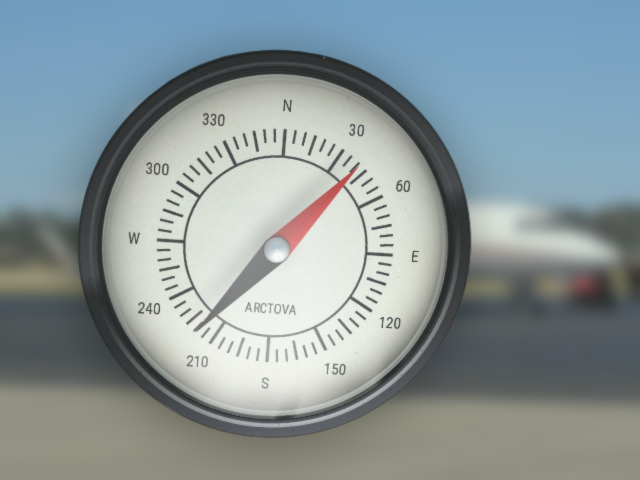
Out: 40; °
